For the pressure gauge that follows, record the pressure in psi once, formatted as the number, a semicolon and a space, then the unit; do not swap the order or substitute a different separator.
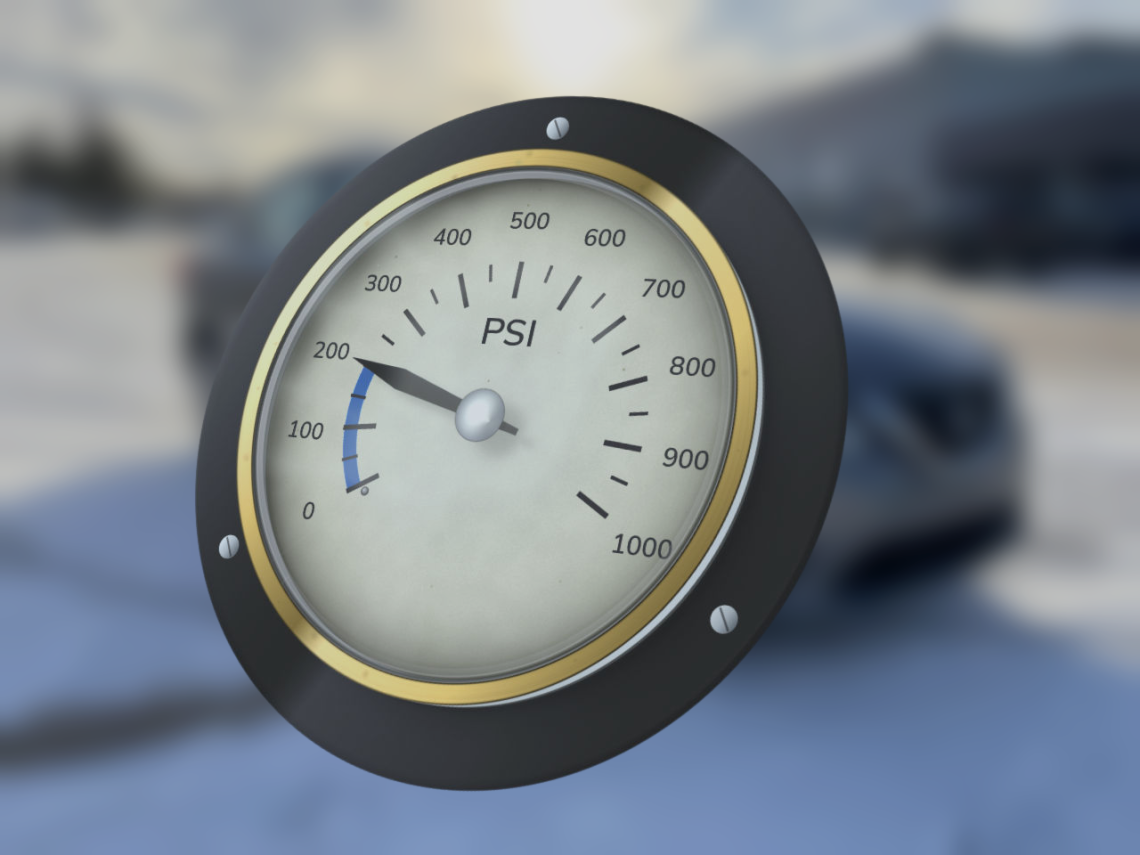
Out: 200; psi
